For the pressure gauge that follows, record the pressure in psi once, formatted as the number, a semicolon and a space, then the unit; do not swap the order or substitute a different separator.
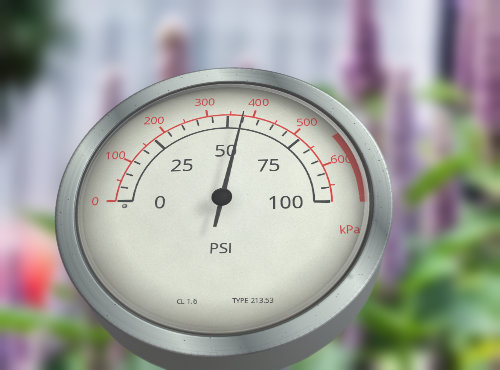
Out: 55; psi
